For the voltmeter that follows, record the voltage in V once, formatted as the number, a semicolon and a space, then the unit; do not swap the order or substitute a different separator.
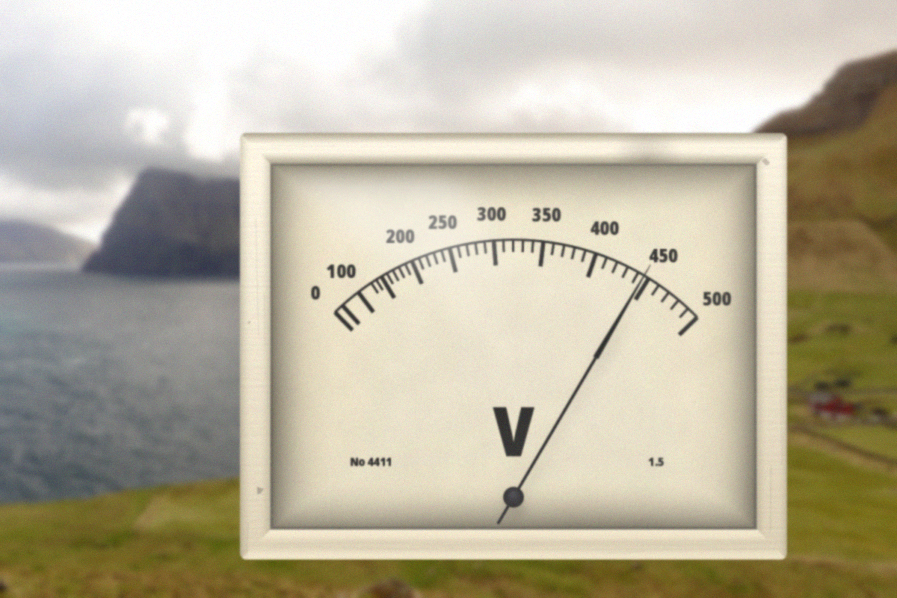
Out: 445; V
